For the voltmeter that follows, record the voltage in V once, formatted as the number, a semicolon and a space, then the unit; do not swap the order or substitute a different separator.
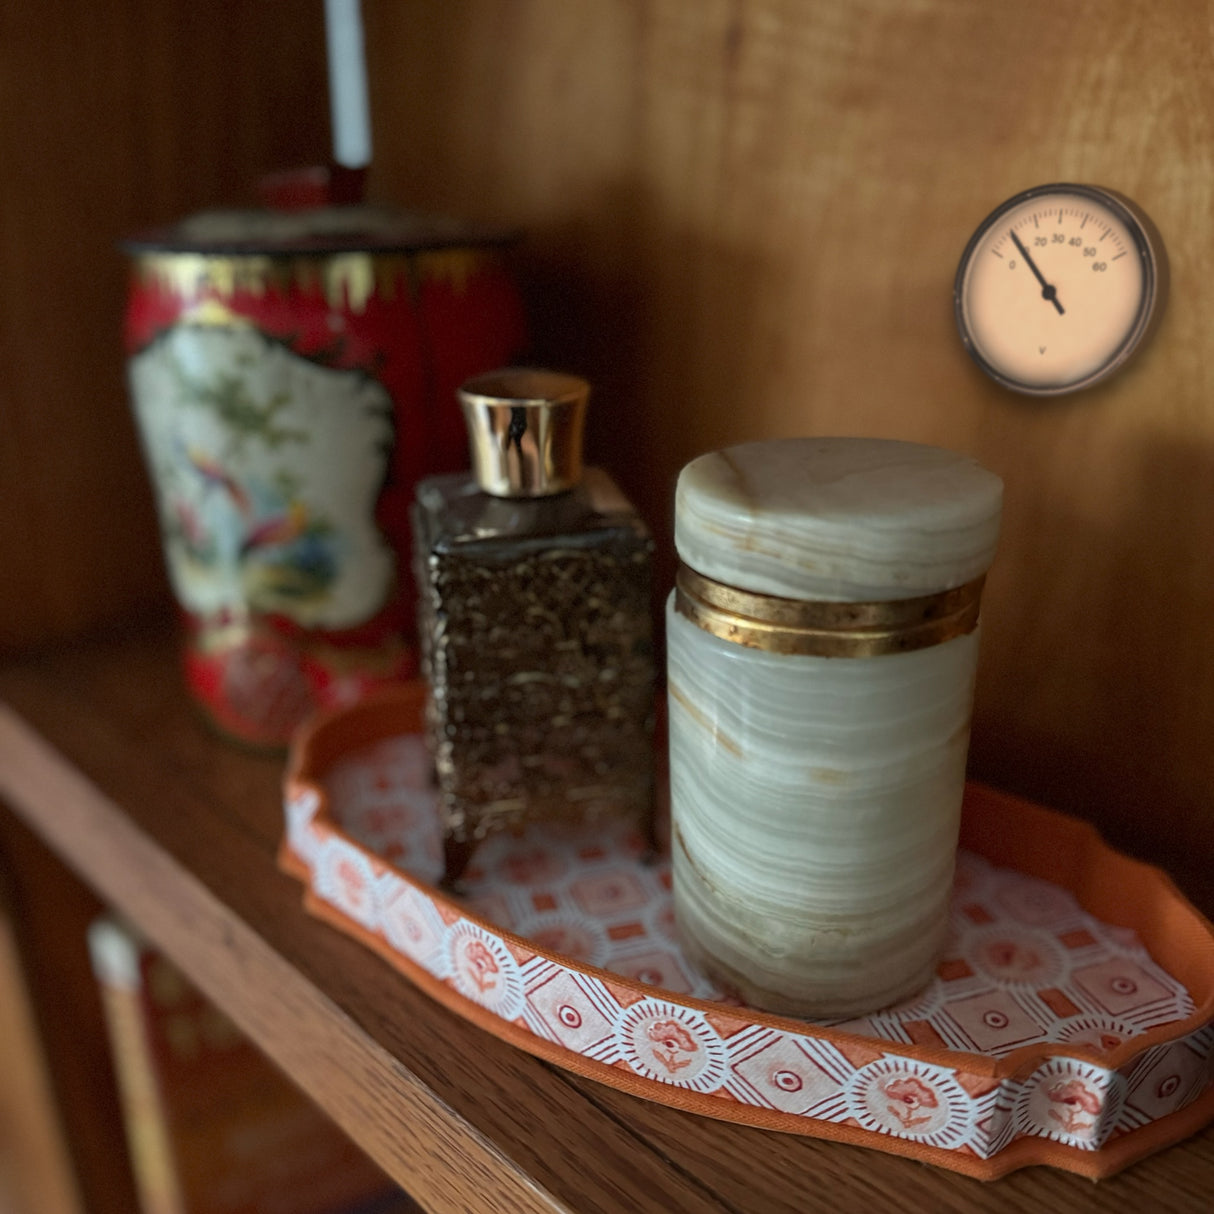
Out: 10; V
